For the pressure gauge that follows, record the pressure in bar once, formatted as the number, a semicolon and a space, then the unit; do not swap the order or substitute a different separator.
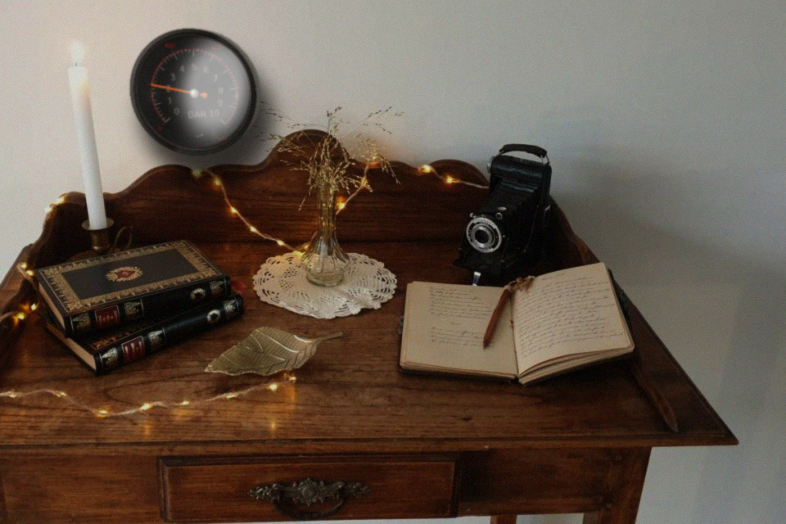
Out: 2; bar
